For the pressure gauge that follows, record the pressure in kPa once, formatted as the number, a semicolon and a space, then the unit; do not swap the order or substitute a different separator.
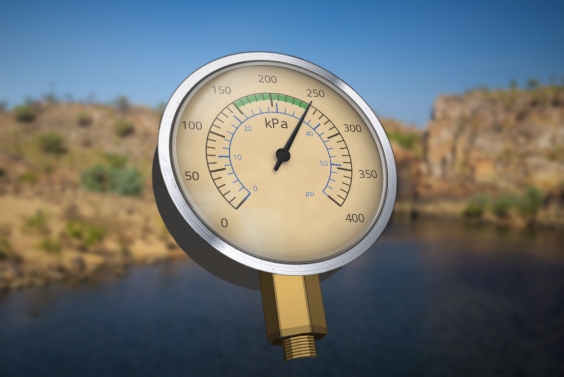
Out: 250; kPa
